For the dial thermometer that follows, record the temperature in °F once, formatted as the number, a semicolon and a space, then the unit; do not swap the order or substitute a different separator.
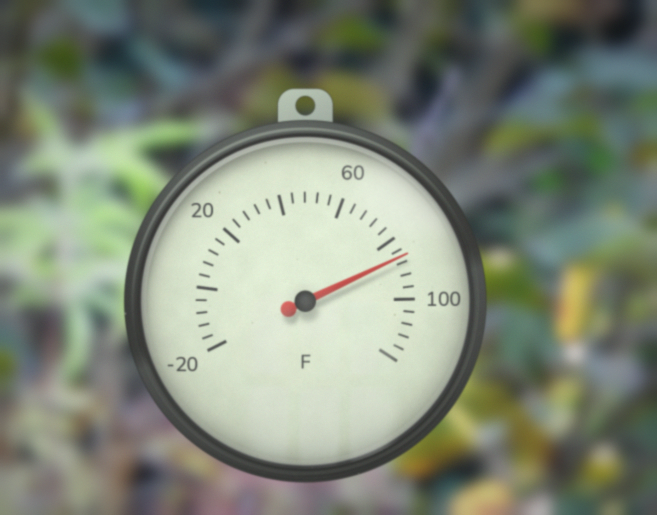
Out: 86; °F
